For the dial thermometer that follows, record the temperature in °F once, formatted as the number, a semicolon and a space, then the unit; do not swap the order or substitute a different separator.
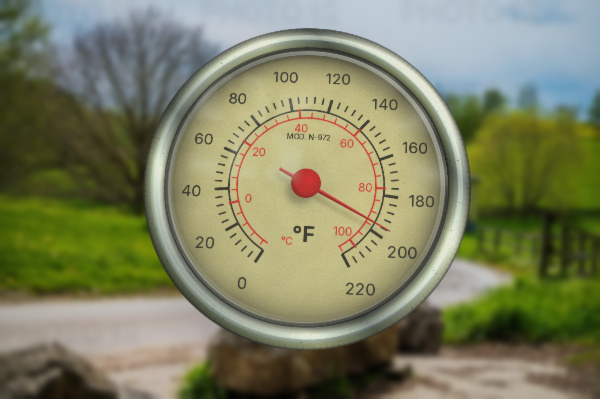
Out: 196; °F
